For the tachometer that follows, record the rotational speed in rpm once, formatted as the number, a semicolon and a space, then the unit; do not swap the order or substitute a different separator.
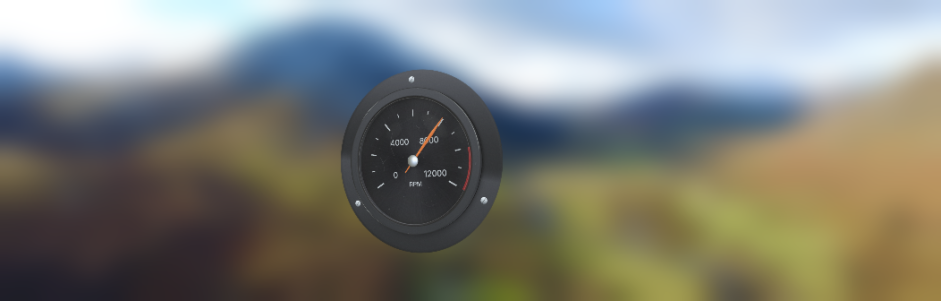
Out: 8000; rpm
